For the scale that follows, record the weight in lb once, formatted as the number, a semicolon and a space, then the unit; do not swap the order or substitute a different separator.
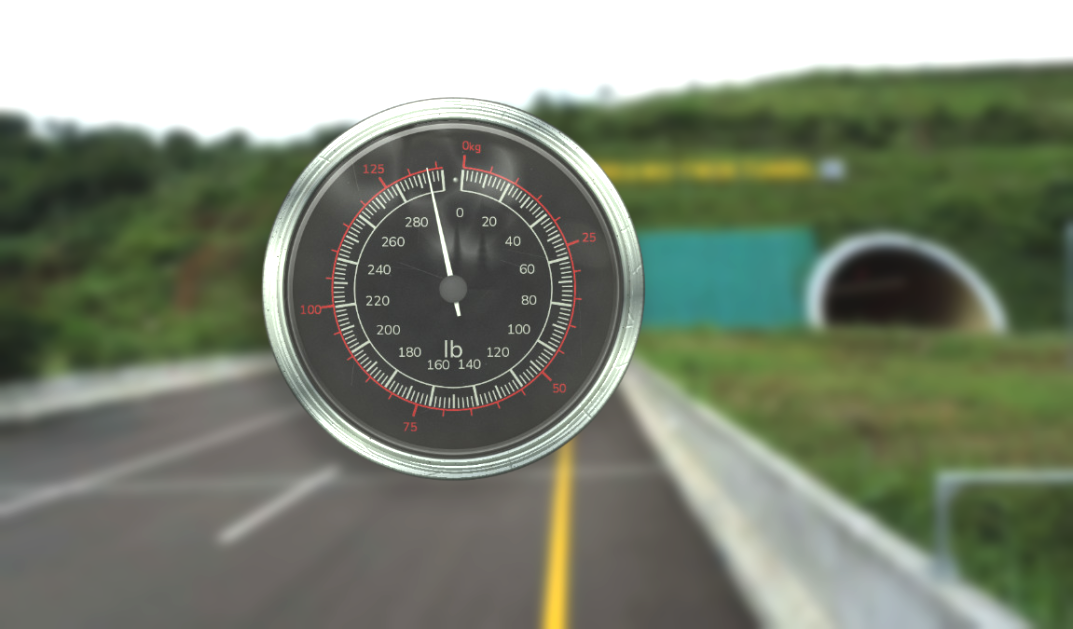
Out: 294; lb
